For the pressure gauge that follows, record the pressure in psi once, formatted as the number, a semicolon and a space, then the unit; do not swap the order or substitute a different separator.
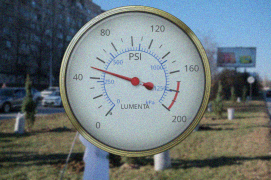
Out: 50; psi
